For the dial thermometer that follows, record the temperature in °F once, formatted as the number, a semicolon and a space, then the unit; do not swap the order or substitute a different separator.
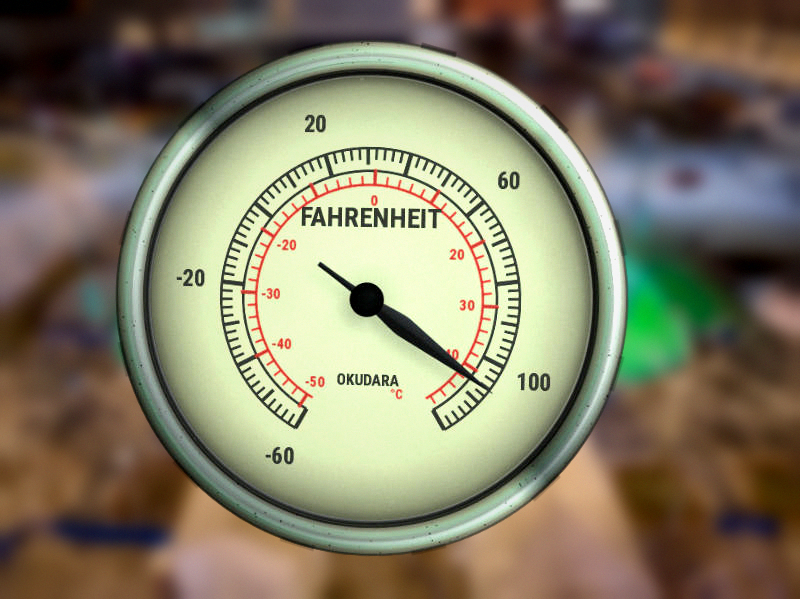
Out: 106; °F
